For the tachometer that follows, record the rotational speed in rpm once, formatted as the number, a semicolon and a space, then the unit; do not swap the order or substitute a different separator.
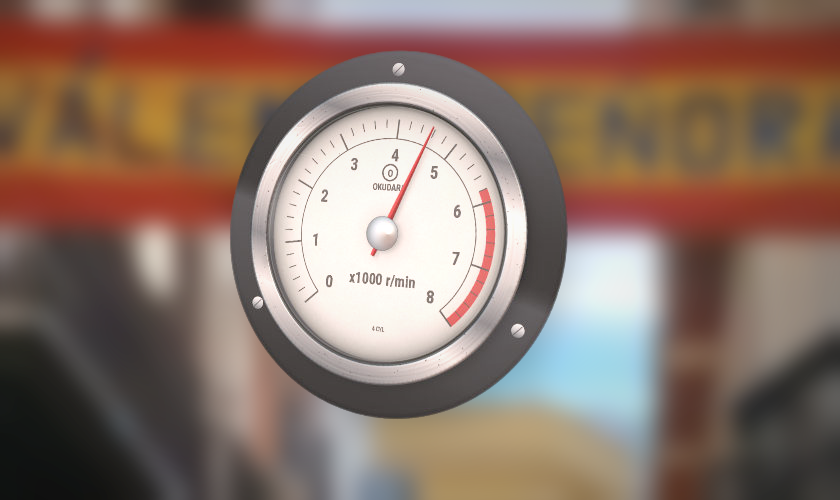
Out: 4600; rpm
